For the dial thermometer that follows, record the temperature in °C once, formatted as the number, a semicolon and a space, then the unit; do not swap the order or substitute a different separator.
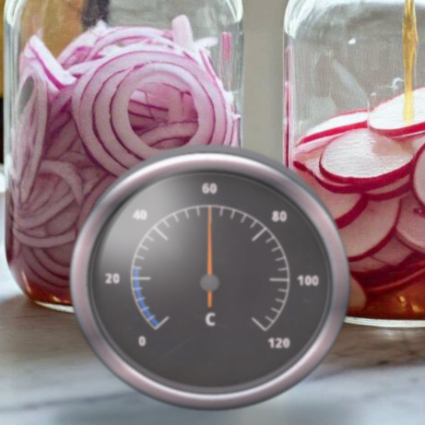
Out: 60; °C
